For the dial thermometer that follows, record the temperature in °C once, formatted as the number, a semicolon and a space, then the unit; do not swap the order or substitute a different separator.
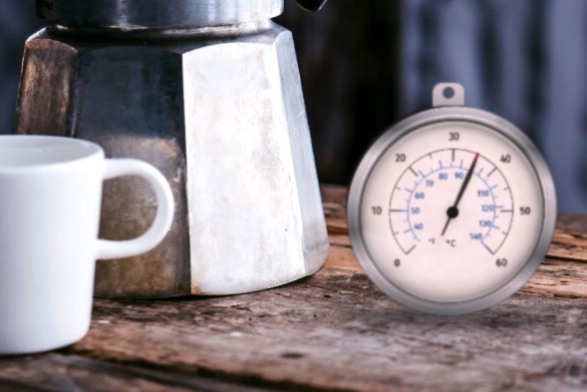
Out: 35; °C
